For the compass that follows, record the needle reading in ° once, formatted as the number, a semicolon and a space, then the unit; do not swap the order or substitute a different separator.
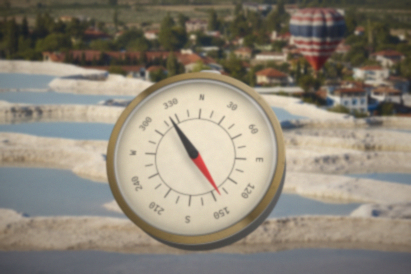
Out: 142.5; °
